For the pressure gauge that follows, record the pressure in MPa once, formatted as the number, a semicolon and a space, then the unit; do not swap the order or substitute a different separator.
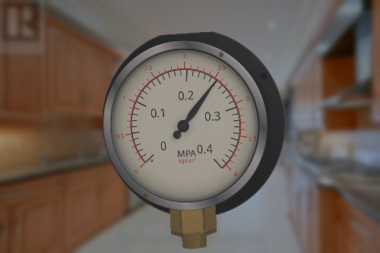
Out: 0.25; MPa
